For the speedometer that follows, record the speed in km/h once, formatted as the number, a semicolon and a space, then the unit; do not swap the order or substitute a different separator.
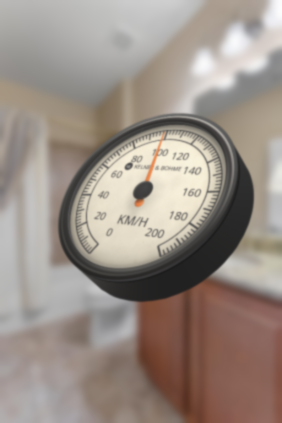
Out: 100; km/h
